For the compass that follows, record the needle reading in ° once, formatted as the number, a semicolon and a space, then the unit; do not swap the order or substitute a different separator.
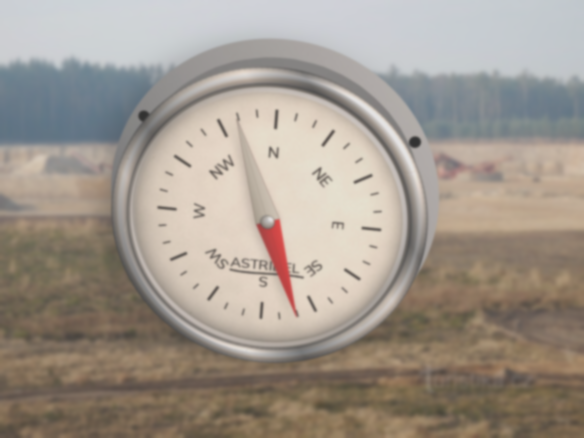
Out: 160; °
